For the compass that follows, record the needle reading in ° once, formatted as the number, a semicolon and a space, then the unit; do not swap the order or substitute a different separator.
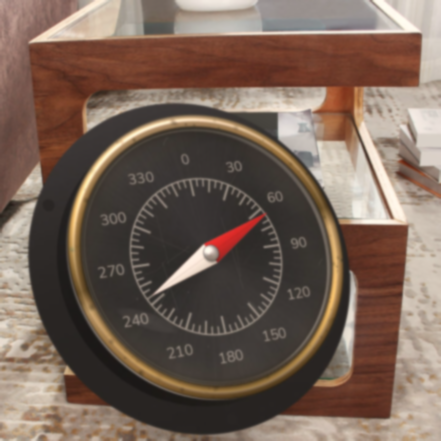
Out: 65; °
